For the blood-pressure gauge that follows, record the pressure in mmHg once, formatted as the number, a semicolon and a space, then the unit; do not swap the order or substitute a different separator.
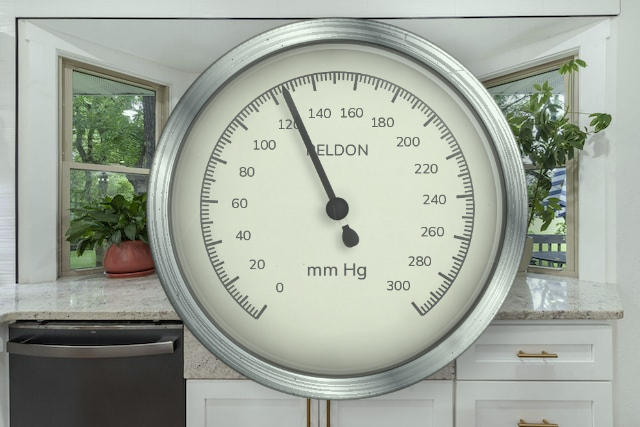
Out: 126; mmHg
